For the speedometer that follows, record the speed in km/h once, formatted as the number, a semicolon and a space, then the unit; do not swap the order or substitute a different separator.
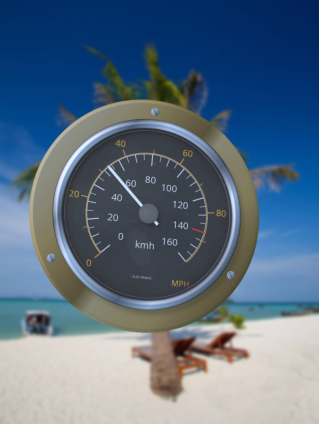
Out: 52.5; km/h
